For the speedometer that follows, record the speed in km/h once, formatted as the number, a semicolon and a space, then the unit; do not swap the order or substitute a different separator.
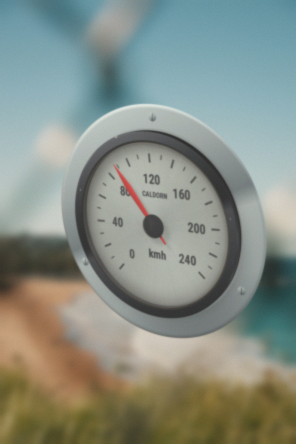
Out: 90; km/h
